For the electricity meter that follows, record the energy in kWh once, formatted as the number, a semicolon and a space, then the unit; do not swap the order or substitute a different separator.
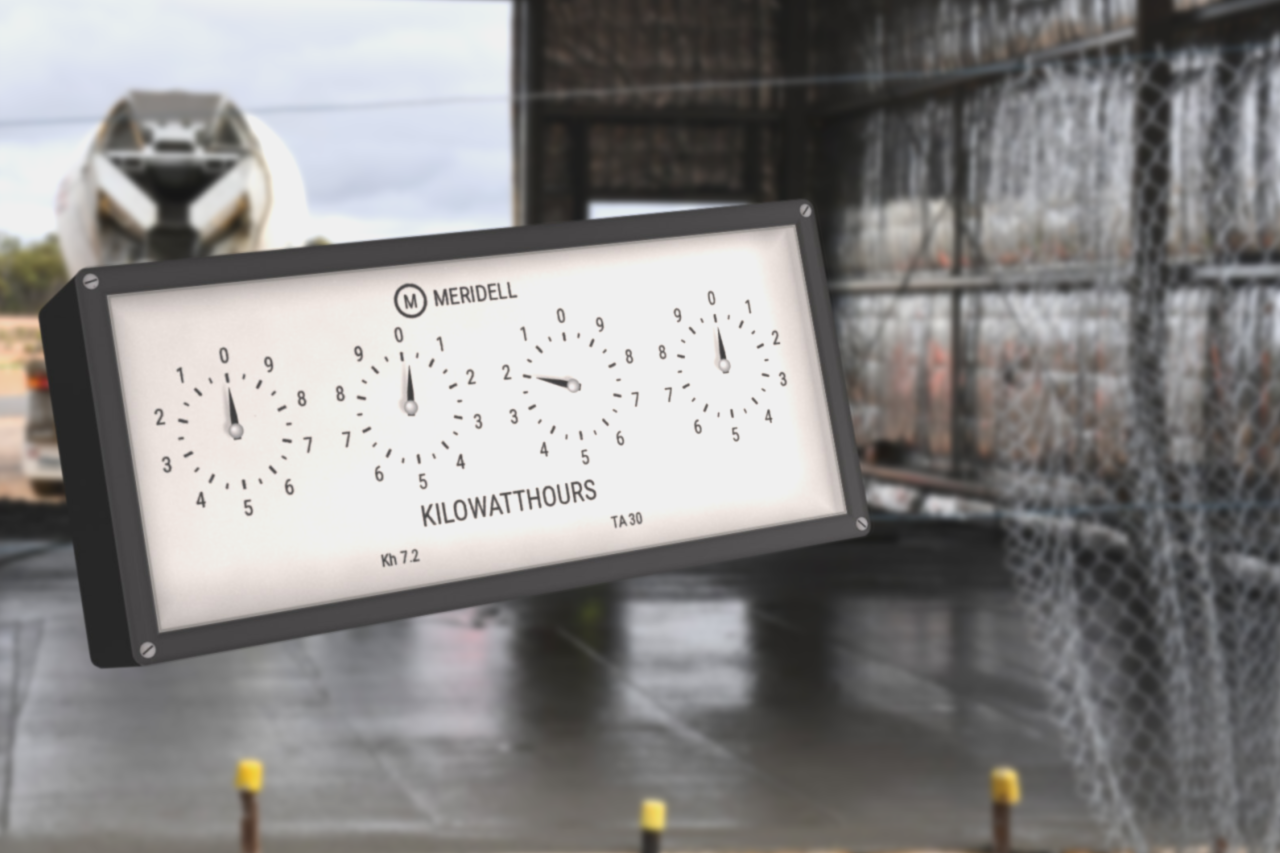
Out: 20; kWh
